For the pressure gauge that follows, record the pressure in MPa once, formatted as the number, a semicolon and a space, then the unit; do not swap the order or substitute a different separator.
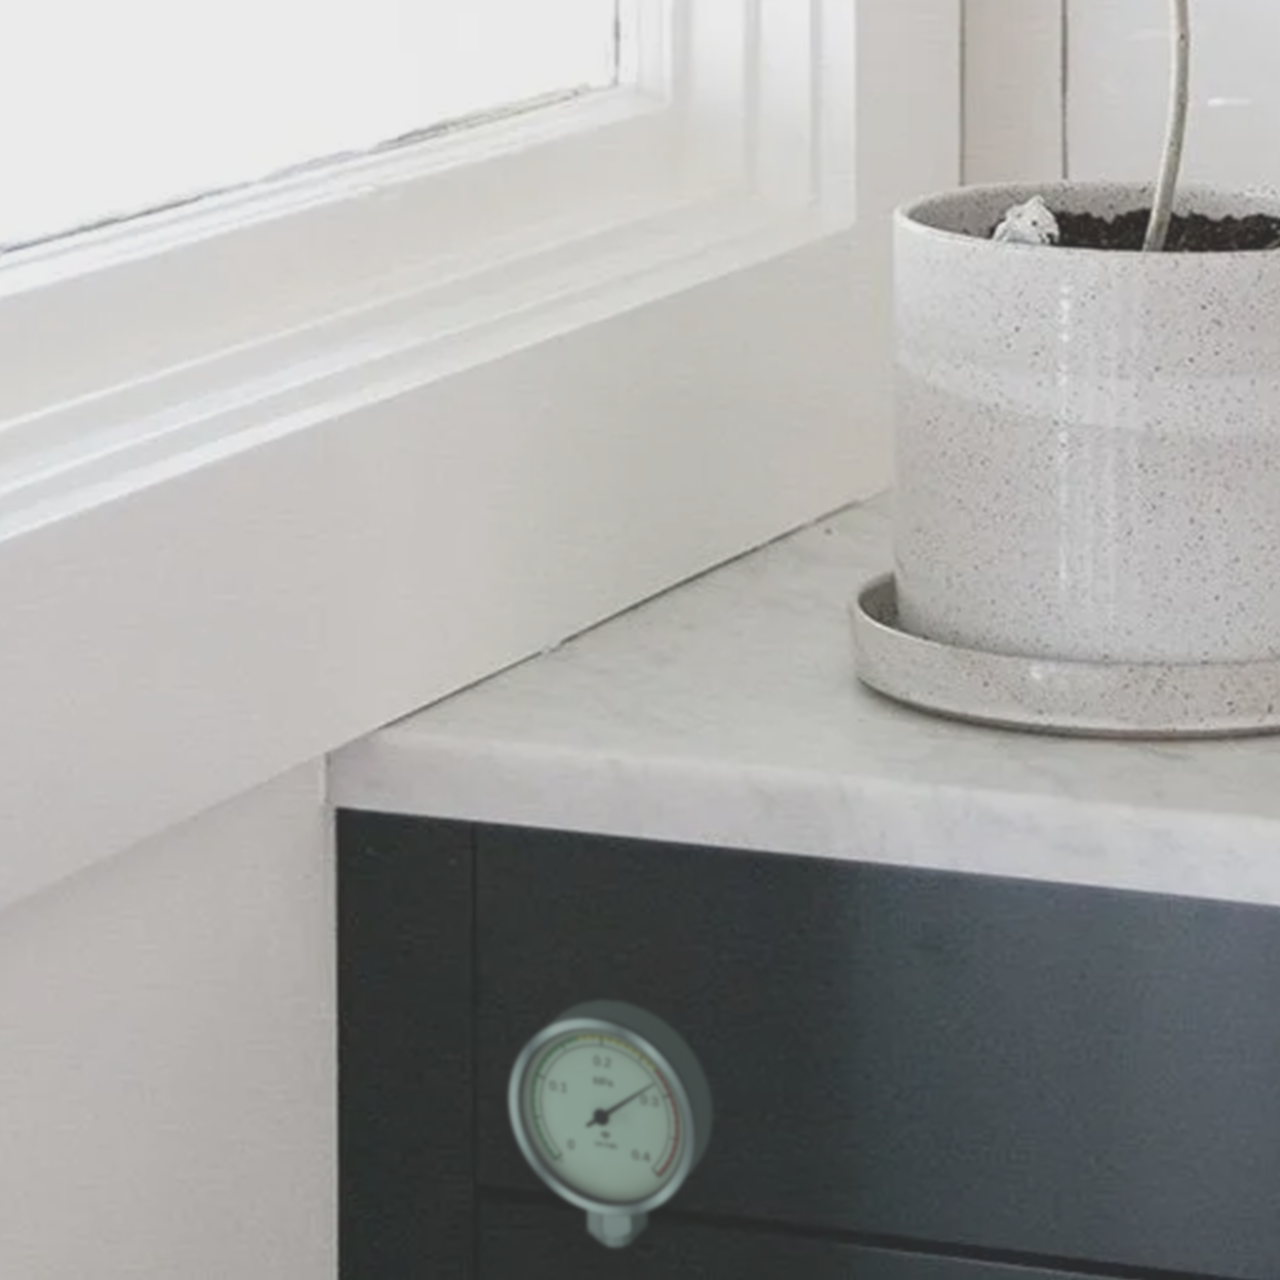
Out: 0.28; MPa
